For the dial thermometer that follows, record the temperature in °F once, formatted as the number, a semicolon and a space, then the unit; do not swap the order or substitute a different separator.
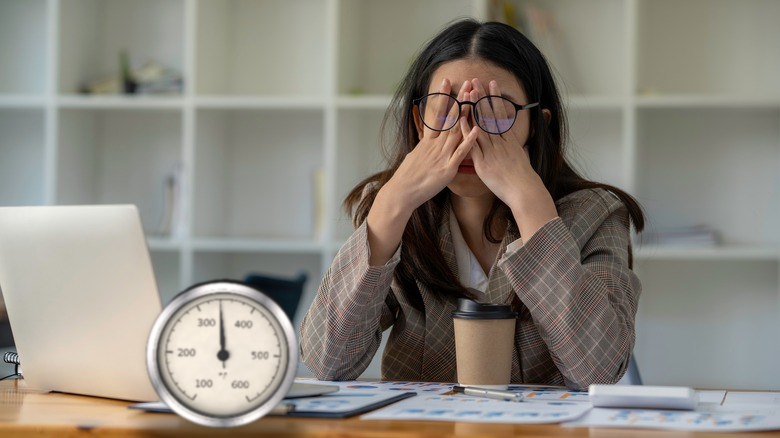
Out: 340; °F
